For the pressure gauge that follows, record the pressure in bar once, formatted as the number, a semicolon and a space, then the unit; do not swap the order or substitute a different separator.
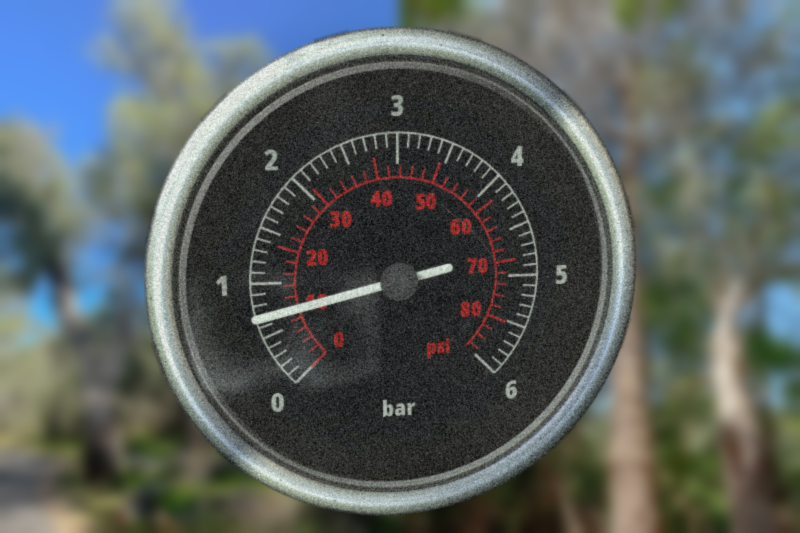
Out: 0.7; bar
